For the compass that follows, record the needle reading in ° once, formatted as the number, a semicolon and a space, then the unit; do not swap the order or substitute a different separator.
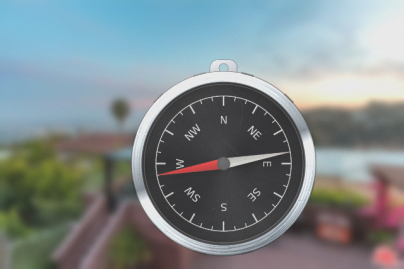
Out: 260; °
